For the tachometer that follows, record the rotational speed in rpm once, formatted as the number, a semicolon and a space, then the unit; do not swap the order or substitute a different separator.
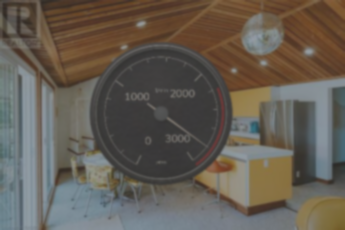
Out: 2800; rpm
